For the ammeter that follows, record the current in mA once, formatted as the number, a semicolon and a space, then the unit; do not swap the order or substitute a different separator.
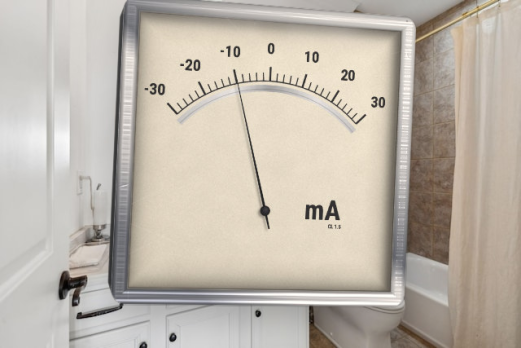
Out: -10; mA
